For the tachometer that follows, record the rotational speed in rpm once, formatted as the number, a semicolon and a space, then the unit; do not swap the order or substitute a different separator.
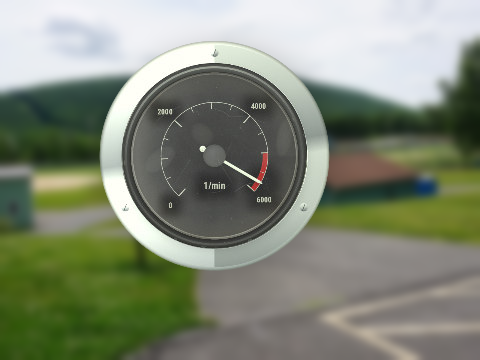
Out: 5750; rpm
